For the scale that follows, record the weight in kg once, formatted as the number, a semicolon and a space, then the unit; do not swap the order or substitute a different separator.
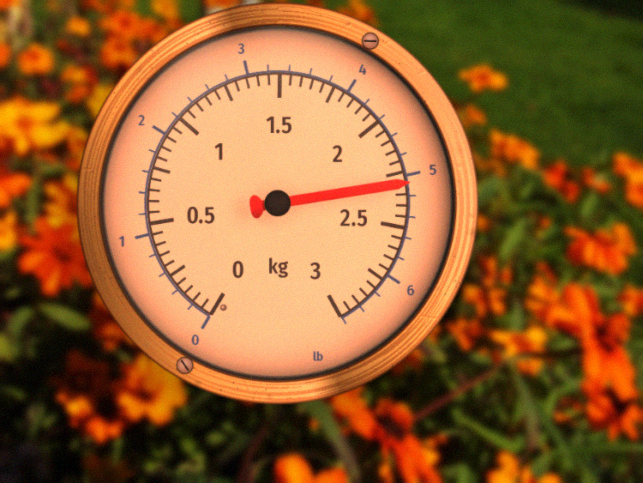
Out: 2.3; kg
